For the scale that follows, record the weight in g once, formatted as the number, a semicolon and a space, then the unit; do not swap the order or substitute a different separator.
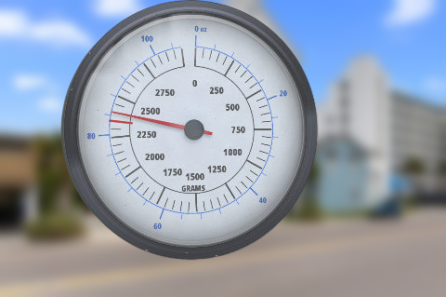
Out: 2400; g
